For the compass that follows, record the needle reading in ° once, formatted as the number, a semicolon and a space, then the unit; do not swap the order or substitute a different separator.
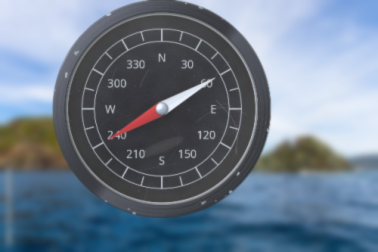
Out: 240; °
